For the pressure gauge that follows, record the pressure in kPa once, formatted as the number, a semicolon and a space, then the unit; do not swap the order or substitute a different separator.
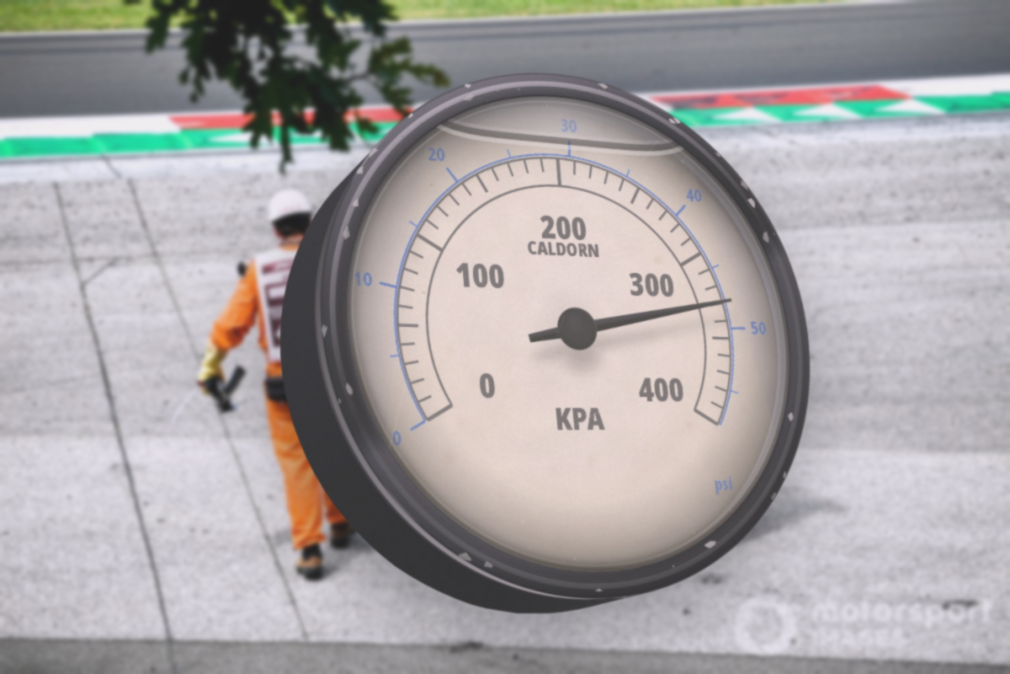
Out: 330; kPa
